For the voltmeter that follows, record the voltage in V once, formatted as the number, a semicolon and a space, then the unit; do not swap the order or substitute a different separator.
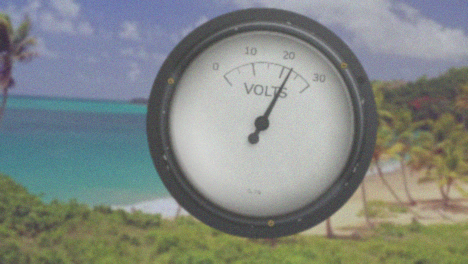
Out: 22.5; V
